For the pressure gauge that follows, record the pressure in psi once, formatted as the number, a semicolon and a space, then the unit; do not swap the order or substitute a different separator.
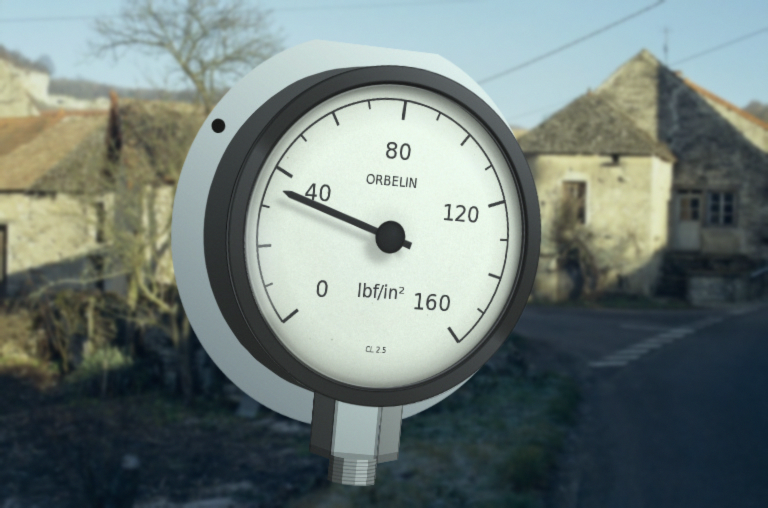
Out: 35; psi
